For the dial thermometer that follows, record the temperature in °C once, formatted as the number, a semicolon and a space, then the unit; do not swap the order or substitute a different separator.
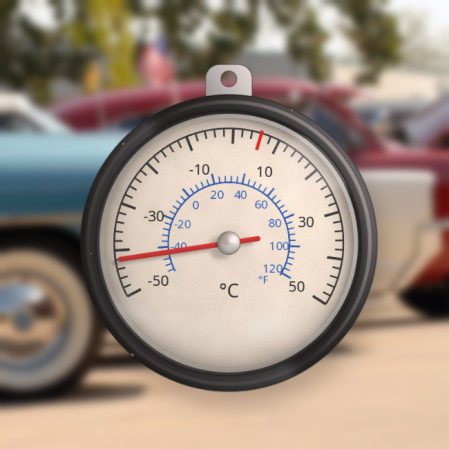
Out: -42; °C
